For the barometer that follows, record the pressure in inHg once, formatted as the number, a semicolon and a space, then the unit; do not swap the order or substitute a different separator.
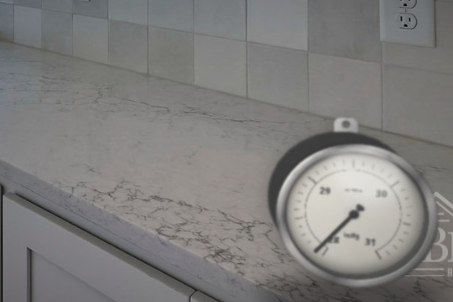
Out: 28.1; inHg
